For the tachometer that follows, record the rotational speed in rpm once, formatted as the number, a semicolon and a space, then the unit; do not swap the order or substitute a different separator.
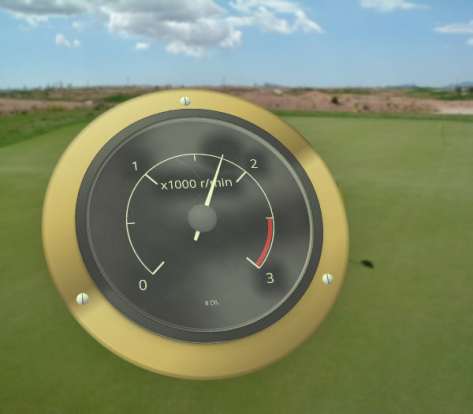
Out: 1750; rpm
